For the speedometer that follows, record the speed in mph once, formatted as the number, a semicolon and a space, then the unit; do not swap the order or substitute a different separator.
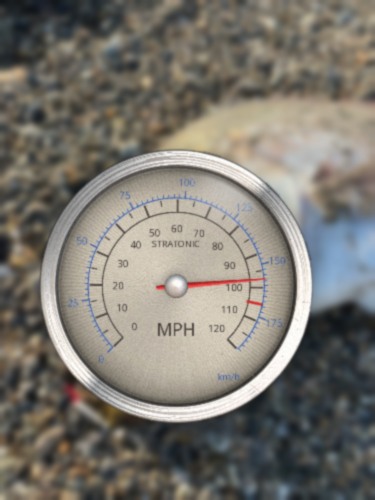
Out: 97.5; mph
